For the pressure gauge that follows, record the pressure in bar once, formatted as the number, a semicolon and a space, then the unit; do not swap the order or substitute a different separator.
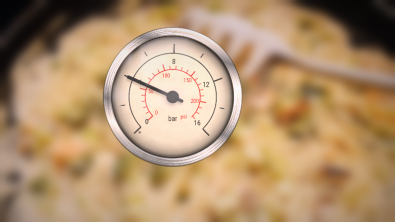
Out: 4; bar
